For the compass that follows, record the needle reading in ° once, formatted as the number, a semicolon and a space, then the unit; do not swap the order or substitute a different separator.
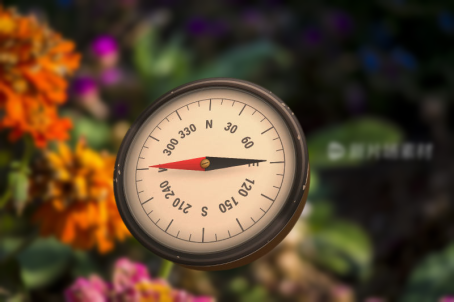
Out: 270; °
